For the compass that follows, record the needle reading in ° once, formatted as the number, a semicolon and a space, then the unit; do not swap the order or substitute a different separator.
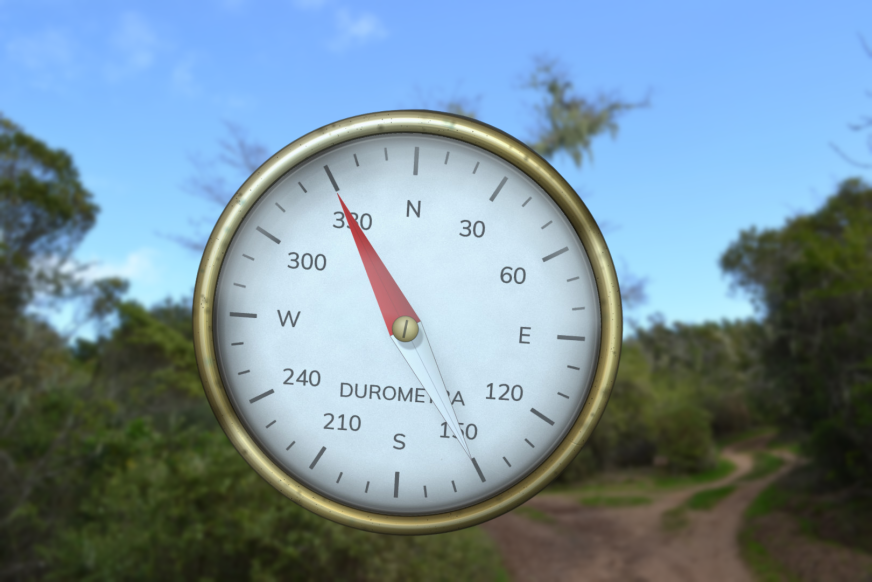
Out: 330; °
